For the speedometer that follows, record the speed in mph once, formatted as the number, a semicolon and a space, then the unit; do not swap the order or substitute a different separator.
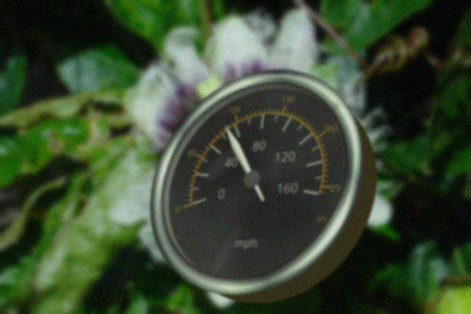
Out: 55; mph
